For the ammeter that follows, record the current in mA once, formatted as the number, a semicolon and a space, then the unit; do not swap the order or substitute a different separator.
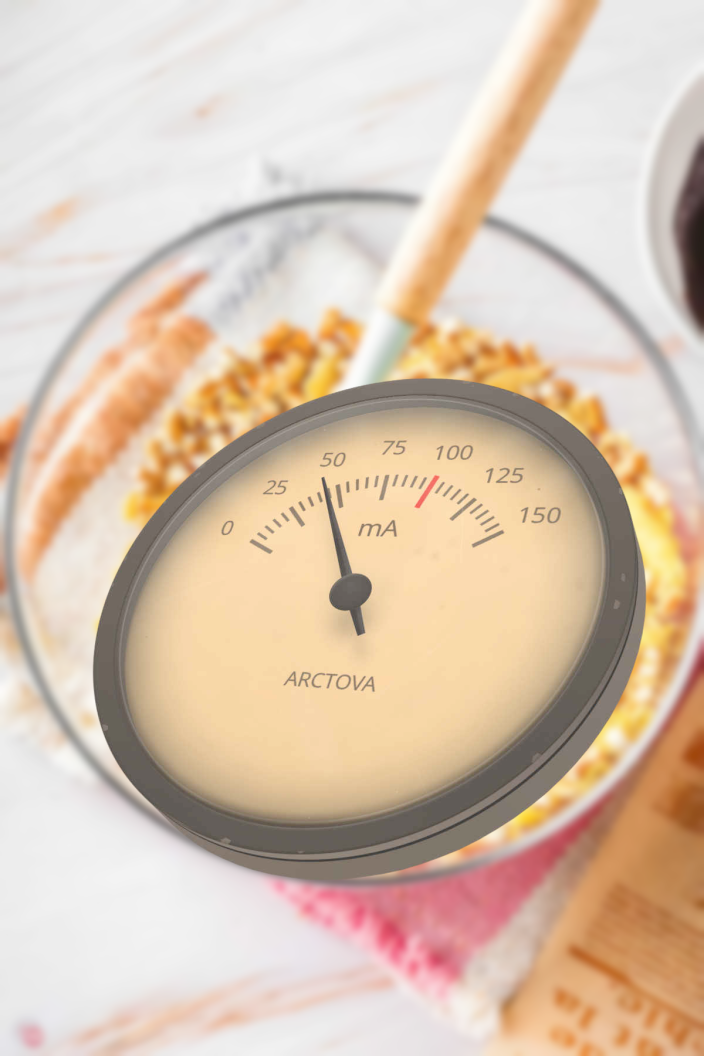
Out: 45; mA
